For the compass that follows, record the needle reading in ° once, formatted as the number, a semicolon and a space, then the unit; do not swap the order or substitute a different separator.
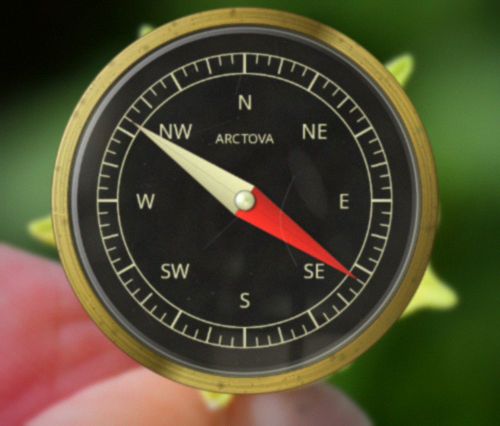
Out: 125; °
